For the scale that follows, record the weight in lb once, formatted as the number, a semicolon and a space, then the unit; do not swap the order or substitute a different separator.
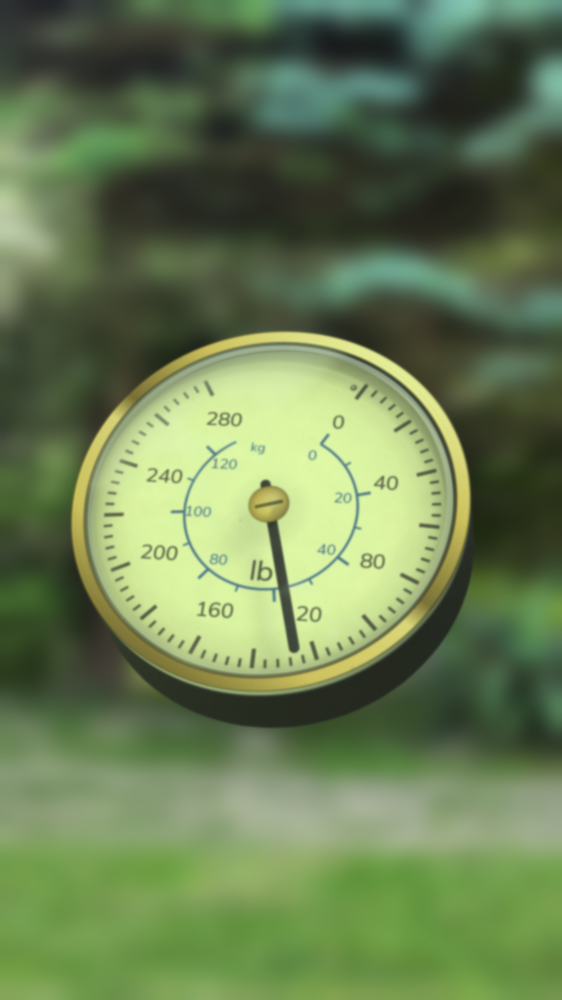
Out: 126; lb
